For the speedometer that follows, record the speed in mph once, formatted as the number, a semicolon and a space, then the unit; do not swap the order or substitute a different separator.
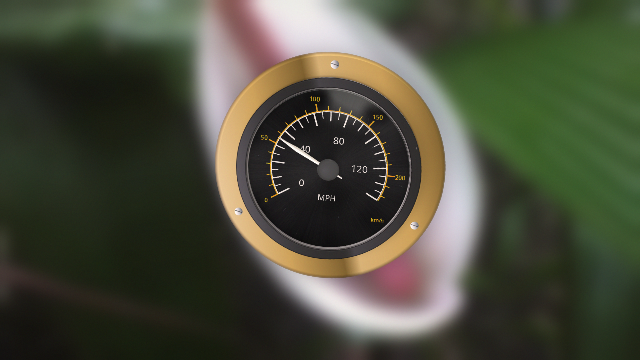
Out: 35; mph
